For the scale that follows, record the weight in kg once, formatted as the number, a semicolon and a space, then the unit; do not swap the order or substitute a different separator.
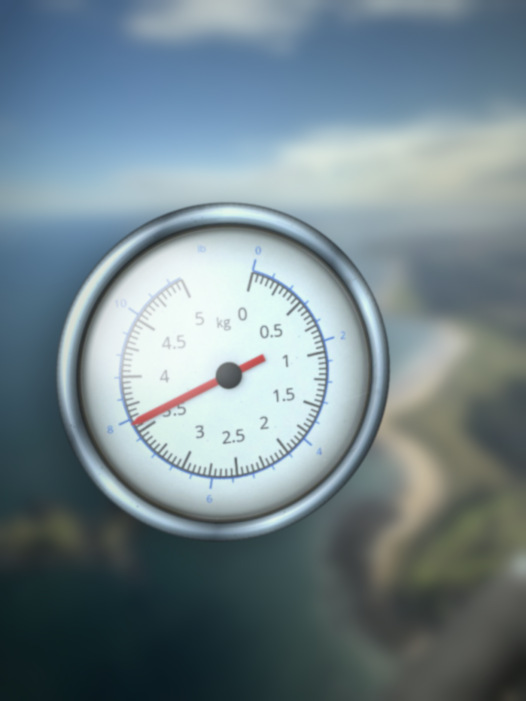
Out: 3.6; kg
